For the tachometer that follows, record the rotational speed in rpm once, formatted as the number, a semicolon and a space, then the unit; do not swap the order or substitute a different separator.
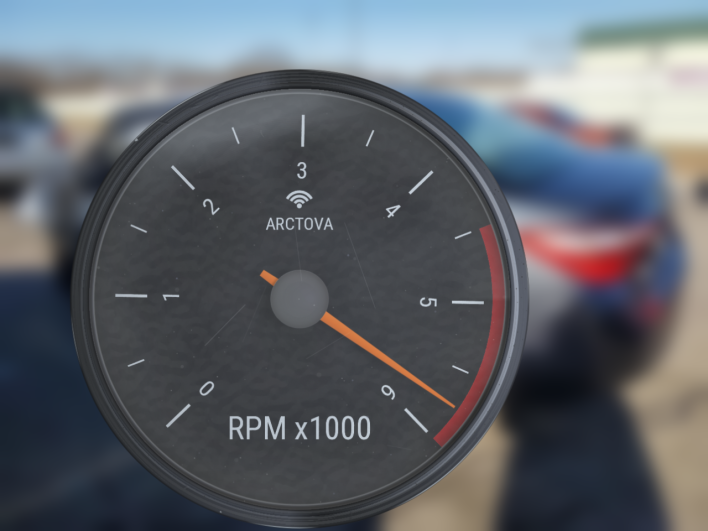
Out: 5750; rpm
